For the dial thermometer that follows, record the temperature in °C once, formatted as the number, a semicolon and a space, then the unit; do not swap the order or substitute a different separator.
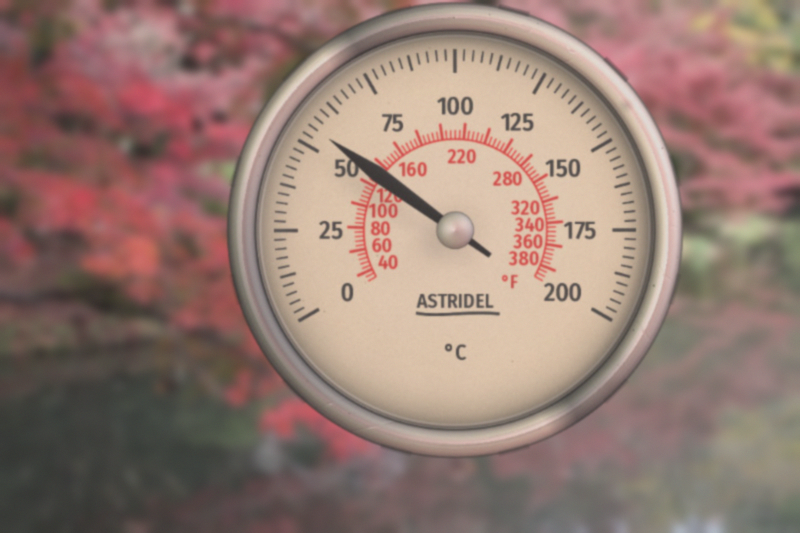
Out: 55; °C
